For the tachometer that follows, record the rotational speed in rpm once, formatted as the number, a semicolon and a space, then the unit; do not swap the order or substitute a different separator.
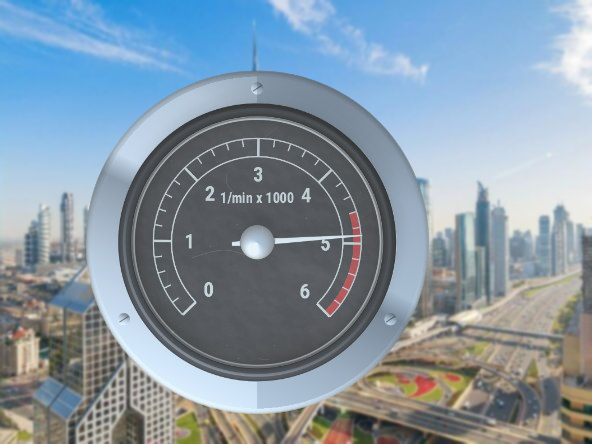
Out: 4900; rpm
